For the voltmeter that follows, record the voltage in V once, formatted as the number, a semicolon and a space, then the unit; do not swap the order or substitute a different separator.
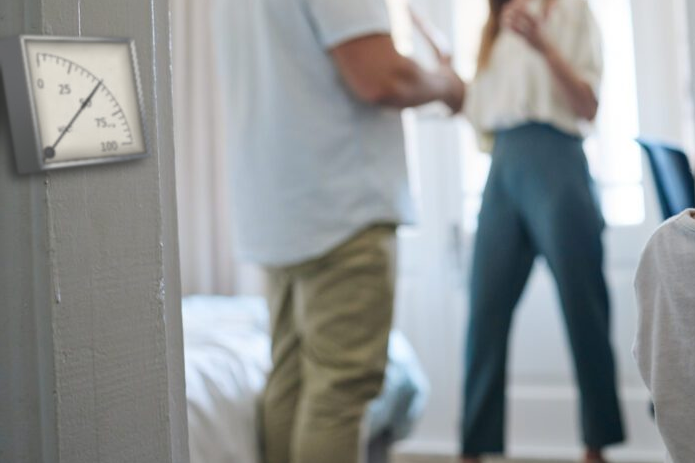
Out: 50; V
